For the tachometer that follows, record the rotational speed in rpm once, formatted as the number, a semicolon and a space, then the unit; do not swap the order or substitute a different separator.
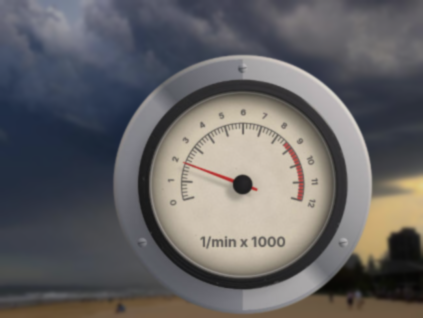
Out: 2000; rpm
